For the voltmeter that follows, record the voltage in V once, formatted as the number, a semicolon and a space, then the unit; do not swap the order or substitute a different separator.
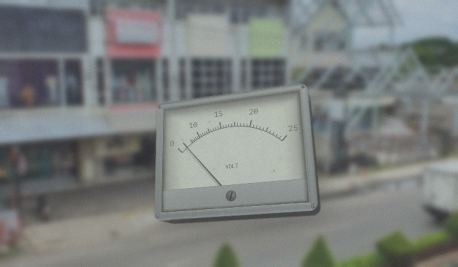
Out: 5; V
